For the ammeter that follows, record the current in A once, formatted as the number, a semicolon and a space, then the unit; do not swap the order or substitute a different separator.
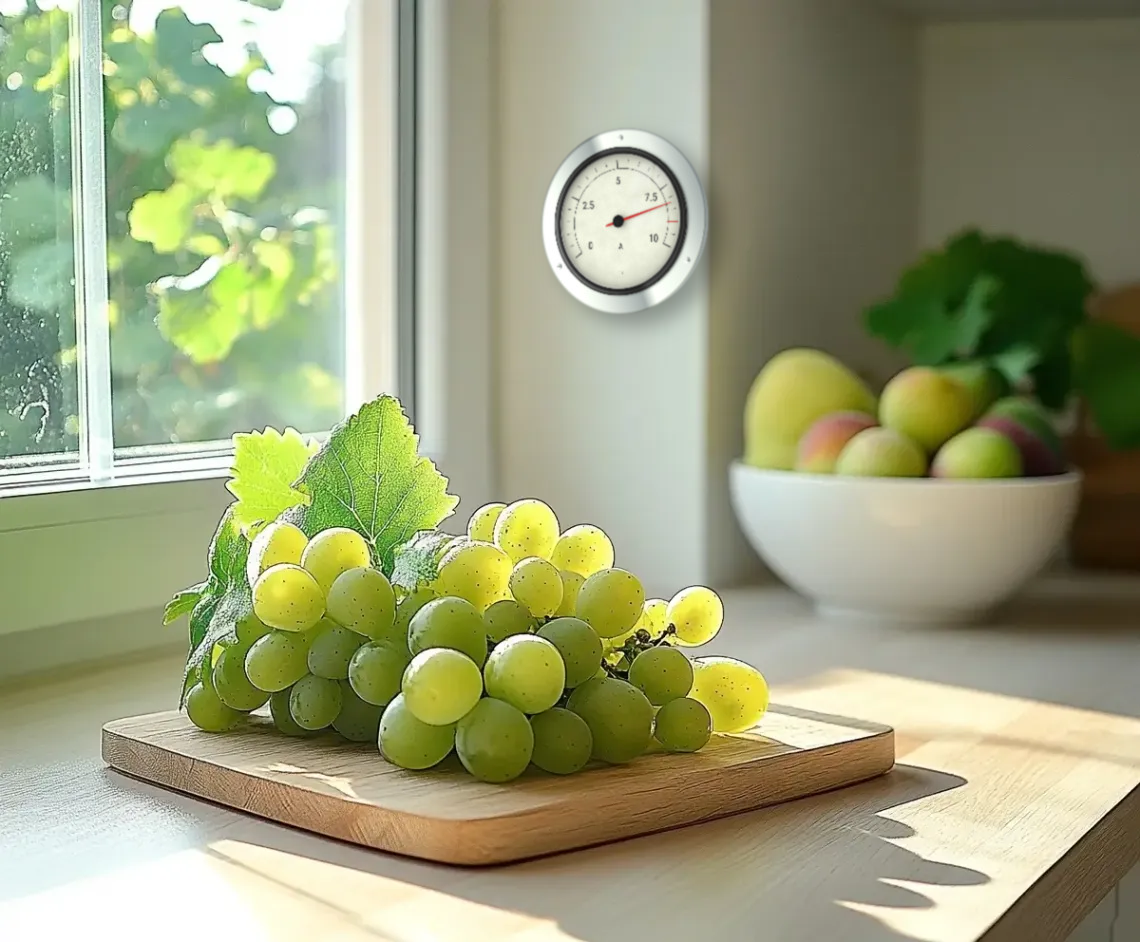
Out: 8.25; A
